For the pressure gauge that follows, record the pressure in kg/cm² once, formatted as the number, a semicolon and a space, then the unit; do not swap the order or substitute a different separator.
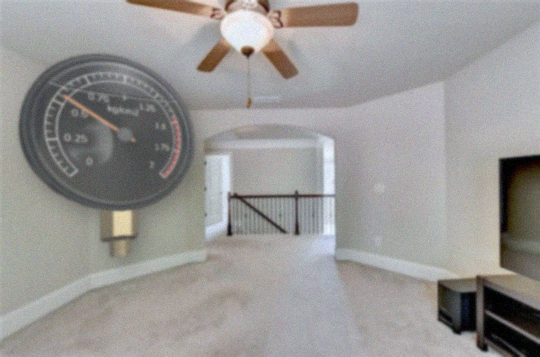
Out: 0.55; kg/cm²
